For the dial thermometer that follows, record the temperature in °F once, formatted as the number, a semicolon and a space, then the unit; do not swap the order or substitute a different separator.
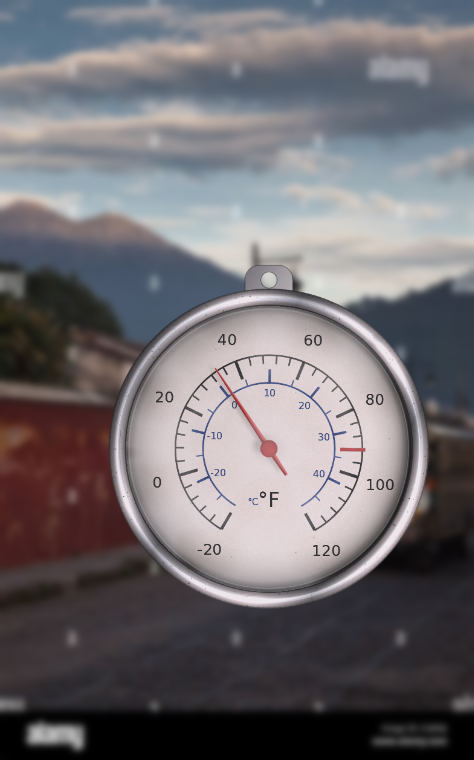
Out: 34; °F
